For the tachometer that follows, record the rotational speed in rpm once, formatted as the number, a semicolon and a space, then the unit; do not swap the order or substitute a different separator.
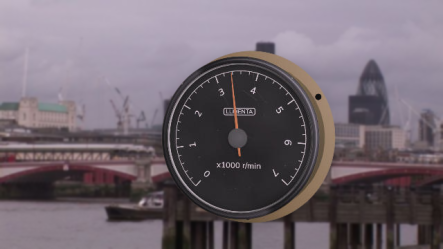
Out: 3400; rpm
